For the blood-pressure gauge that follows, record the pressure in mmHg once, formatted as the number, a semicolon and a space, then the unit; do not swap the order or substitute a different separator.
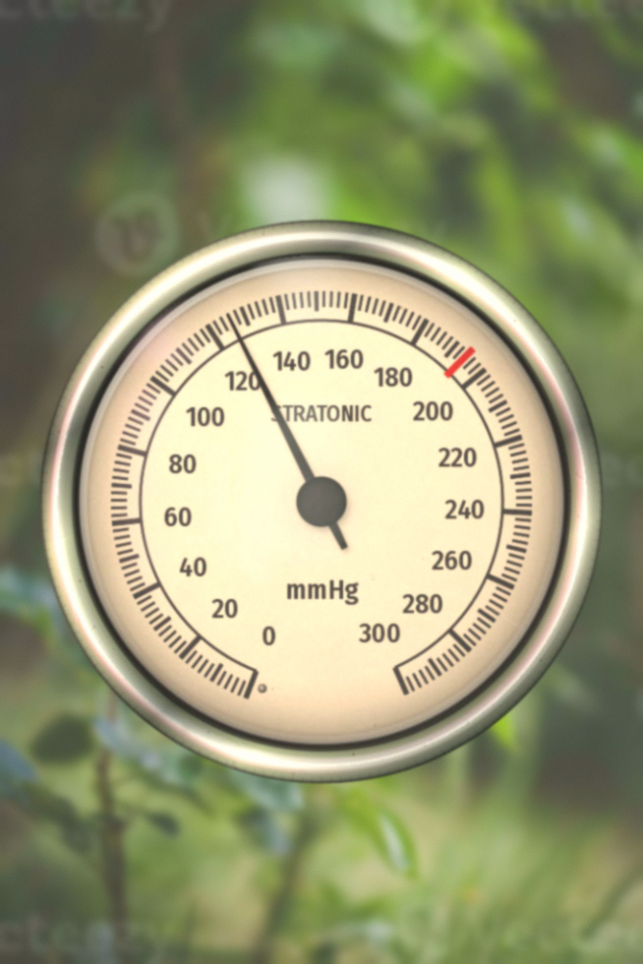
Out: 126; mmHg
